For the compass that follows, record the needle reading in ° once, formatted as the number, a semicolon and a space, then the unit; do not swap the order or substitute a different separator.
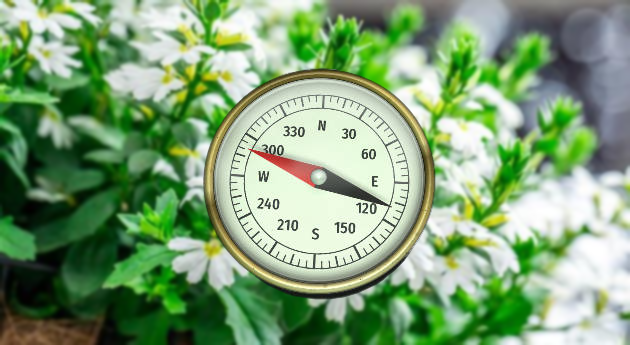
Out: 290; °
